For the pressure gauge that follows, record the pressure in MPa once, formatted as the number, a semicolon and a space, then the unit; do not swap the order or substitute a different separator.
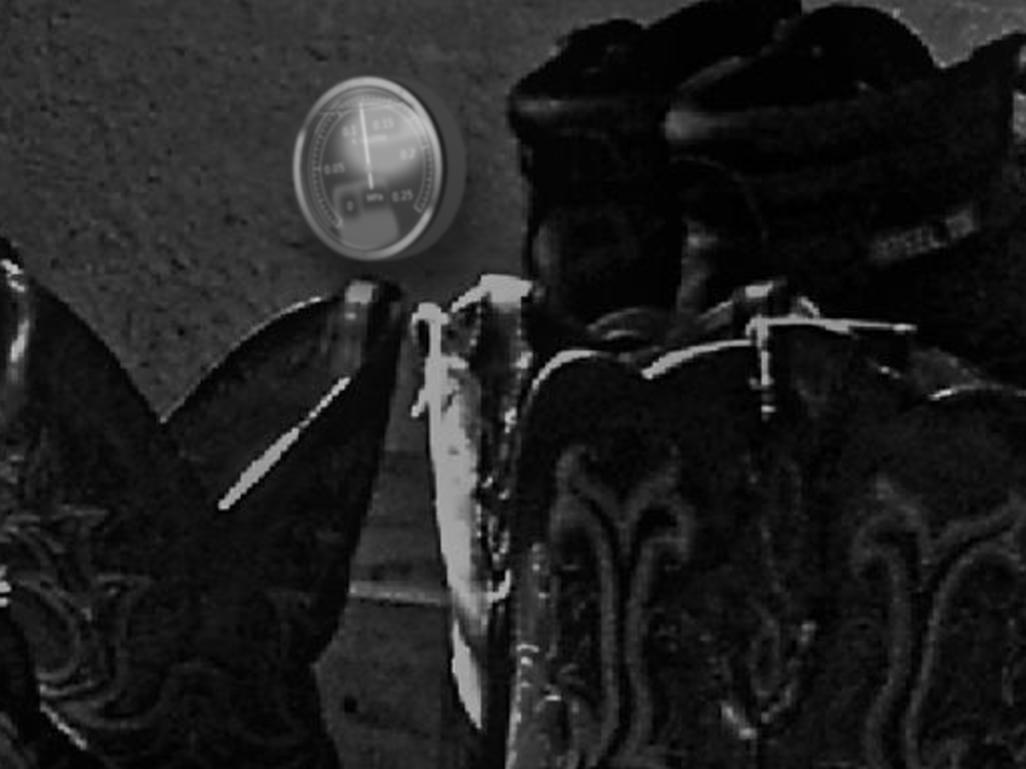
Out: 0.125; MPa
